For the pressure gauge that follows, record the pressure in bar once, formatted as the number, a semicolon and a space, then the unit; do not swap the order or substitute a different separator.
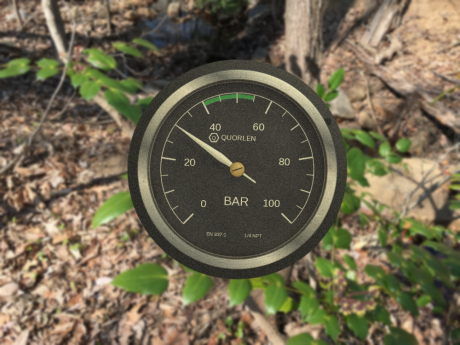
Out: 30; bar
